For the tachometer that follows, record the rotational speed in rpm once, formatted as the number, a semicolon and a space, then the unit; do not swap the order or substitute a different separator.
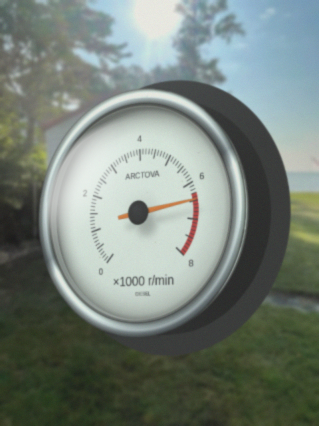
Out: 6500; rpm
